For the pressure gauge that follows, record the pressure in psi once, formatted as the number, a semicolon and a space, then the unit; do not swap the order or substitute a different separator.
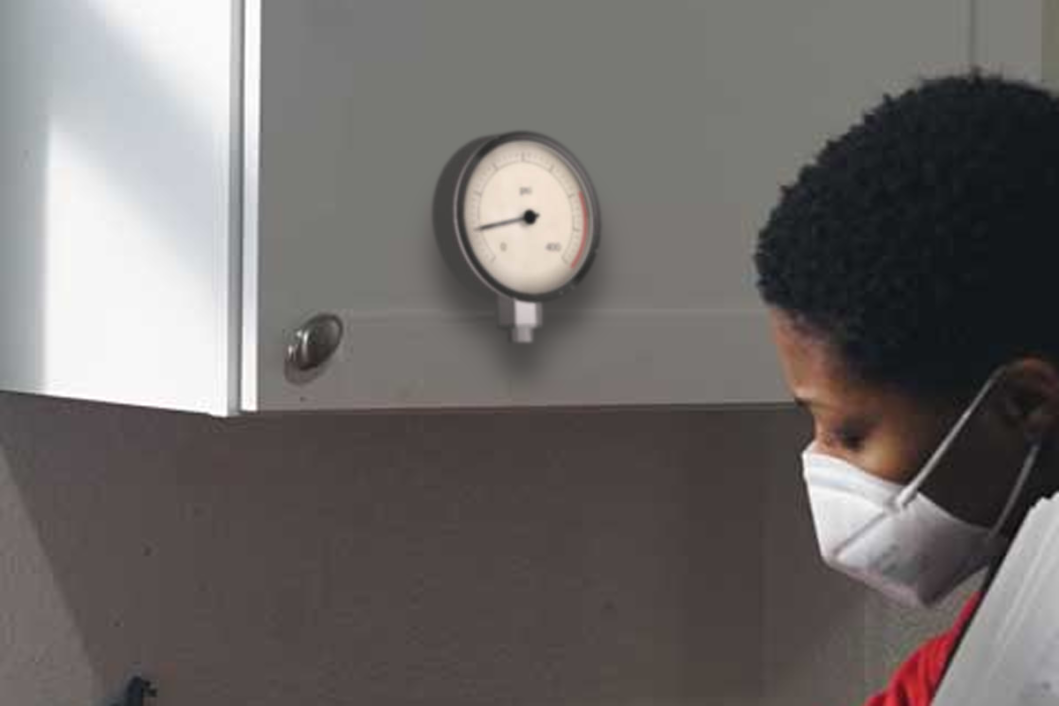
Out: 50; psi
